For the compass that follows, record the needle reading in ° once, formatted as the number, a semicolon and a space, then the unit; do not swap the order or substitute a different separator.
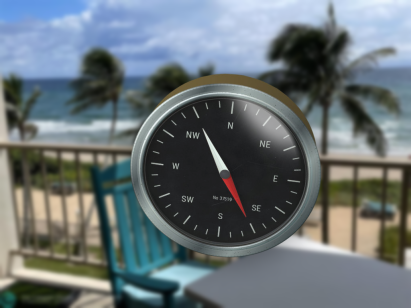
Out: 150; °
